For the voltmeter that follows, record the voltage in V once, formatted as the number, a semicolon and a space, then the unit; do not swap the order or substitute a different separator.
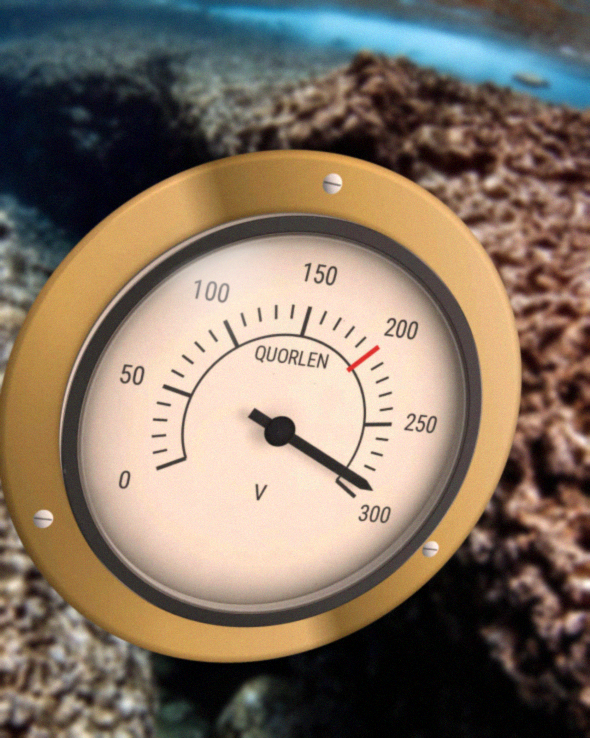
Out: 290; V
